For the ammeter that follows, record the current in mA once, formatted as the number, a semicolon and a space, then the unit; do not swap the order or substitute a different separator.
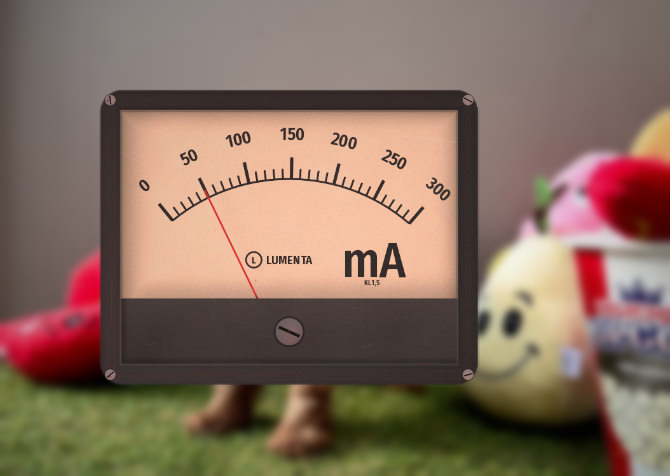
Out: 50; mA
